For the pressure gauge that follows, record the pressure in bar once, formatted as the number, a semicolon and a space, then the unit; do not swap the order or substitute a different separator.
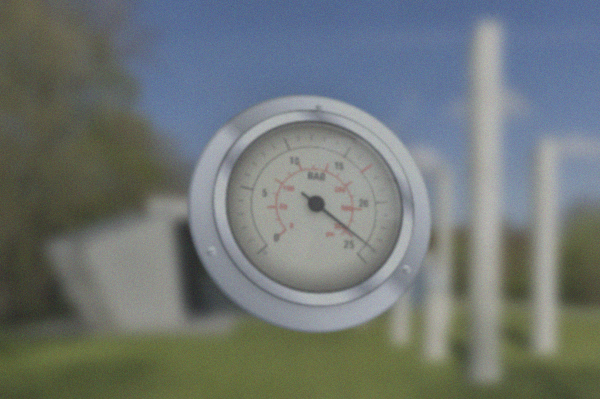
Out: 24; bar
